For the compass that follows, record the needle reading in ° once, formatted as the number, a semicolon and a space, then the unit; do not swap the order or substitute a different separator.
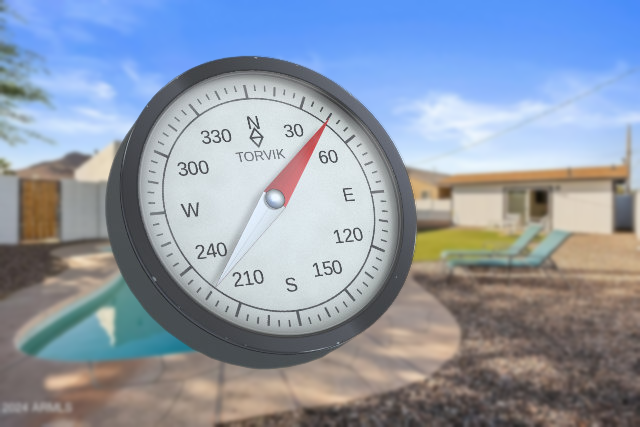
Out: 45; °
